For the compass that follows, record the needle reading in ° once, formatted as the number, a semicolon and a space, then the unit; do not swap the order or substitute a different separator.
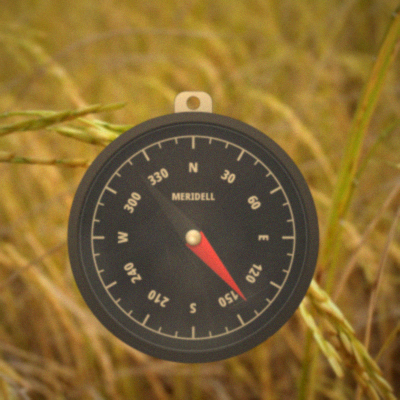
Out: 140; °
